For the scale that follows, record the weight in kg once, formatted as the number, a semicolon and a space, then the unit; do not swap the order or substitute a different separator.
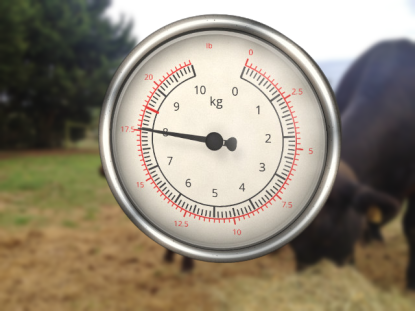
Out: 8; kg
